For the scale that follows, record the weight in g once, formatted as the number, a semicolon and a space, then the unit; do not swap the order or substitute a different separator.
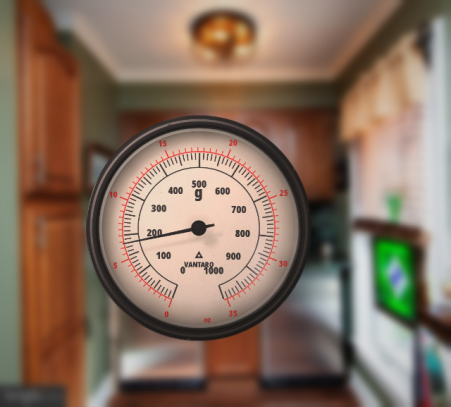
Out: 180; g
